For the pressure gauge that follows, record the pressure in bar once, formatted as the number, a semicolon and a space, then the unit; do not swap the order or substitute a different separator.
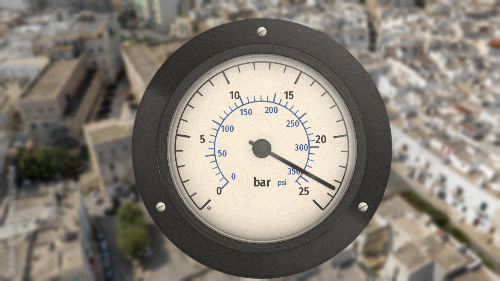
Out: 23.5; bar
